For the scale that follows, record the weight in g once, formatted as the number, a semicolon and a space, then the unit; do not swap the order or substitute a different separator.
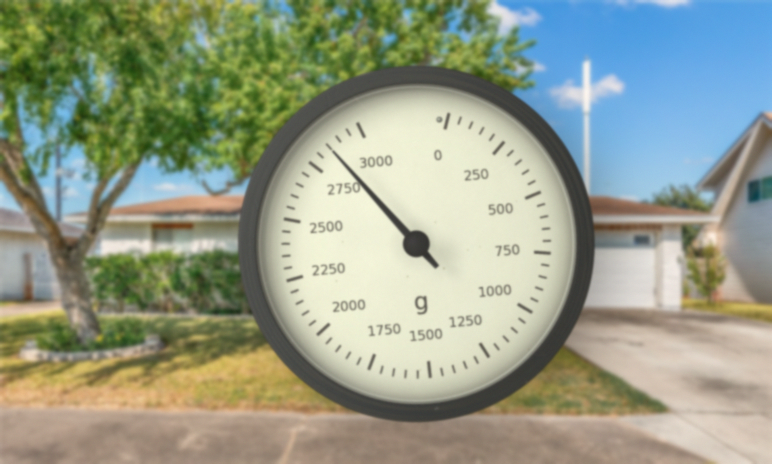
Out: 2850; g
